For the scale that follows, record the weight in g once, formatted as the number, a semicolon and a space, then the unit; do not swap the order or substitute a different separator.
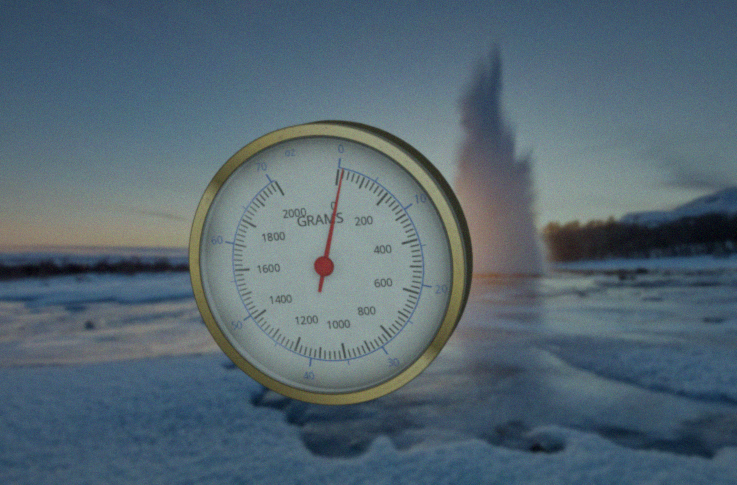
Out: 20; g
